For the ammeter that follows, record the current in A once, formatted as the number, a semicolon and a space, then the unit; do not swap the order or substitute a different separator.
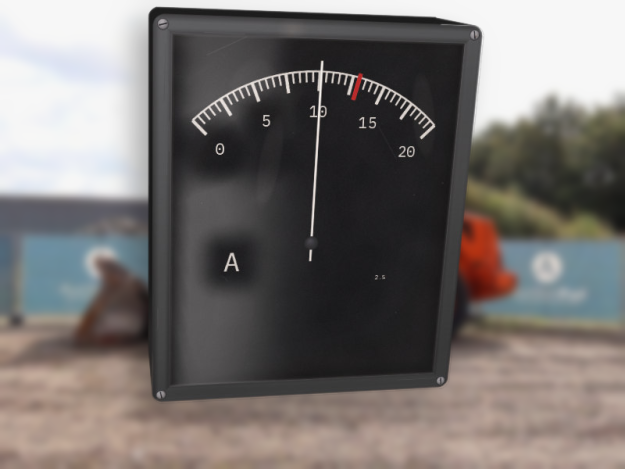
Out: 10; A
